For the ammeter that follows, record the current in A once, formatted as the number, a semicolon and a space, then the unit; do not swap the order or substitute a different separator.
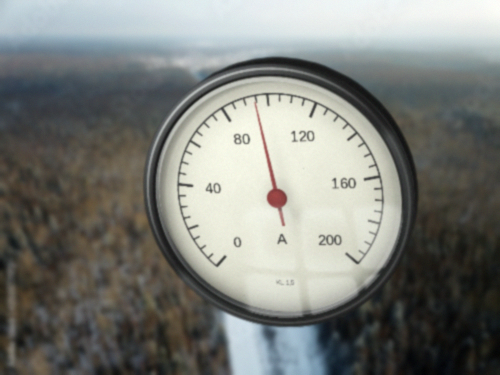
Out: 95; A
